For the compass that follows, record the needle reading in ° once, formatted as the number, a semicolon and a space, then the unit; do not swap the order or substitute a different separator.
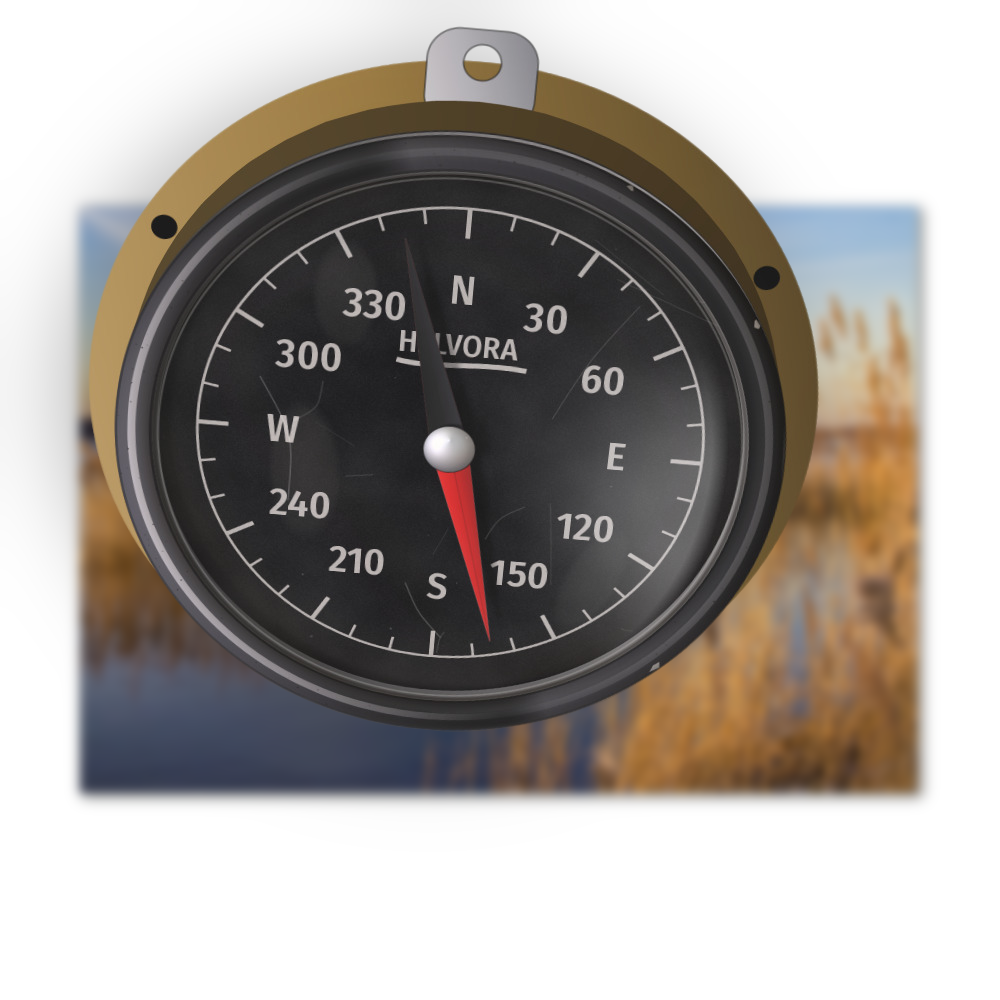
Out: 165; °
